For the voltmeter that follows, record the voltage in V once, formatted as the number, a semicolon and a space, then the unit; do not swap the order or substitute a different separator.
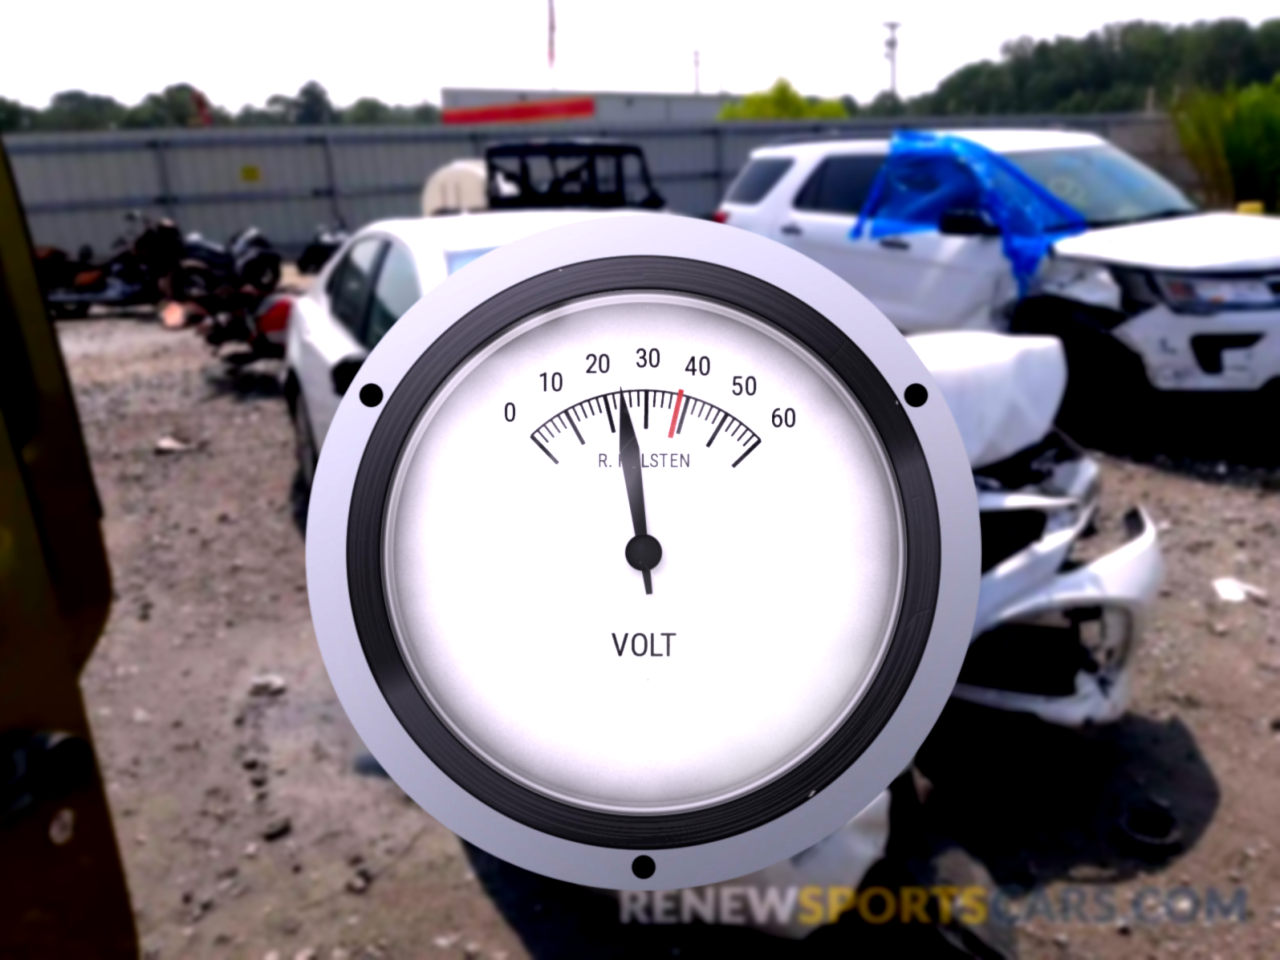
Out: 24; V
